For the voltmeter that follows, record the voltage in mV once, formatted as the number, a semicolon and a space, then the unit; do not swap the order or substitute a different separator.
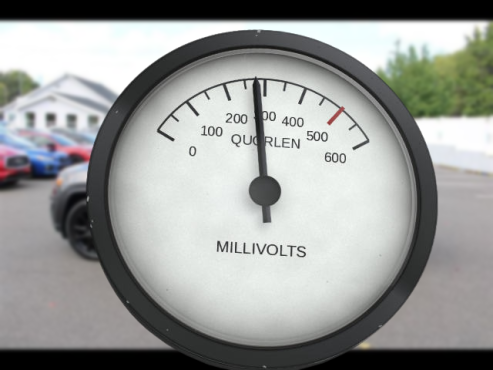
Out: 275; mV
